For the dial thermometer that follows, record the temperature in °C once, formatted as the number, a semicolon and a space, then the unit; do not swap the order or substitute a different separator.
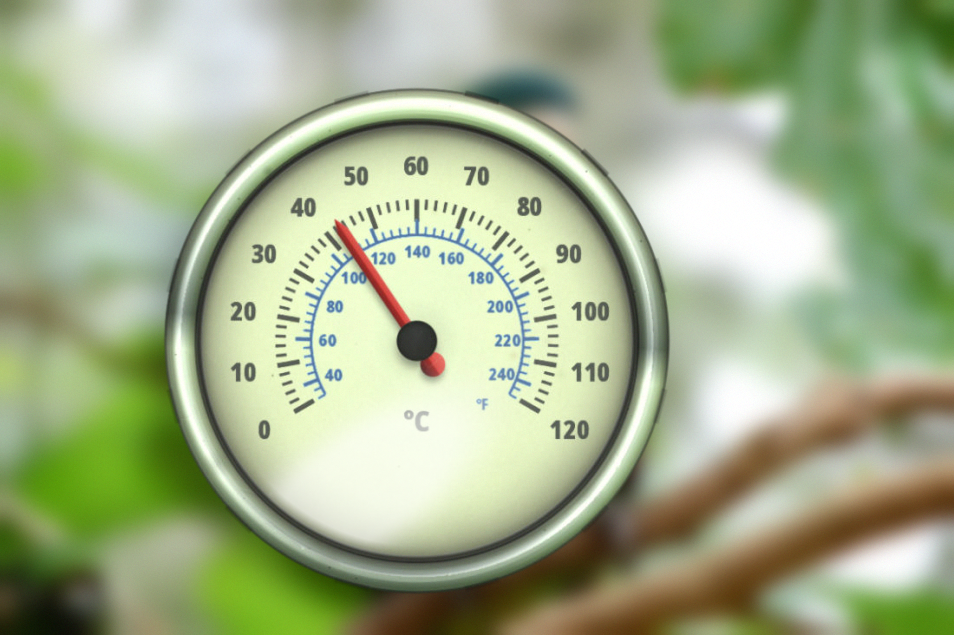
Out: 43; °C
